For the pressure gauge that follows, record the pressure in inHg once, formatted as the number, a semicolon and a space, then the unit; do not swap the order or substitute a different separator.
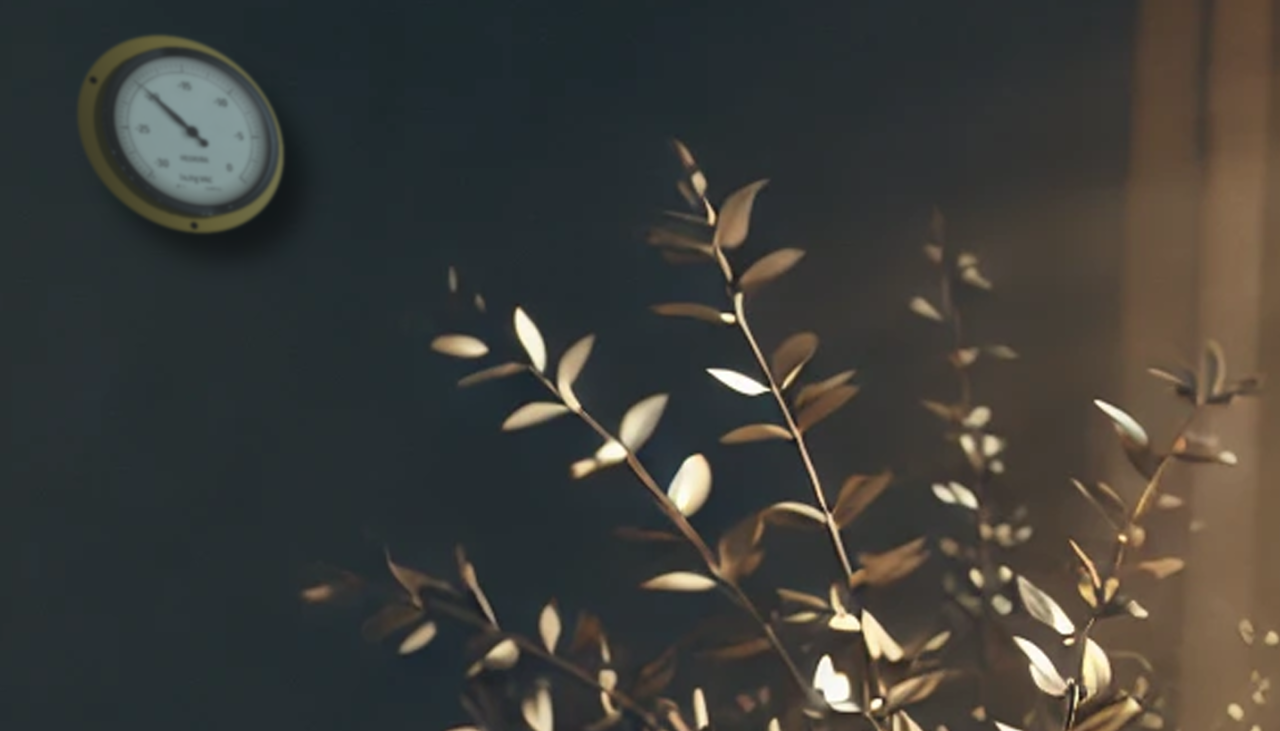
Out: -20; inHg
